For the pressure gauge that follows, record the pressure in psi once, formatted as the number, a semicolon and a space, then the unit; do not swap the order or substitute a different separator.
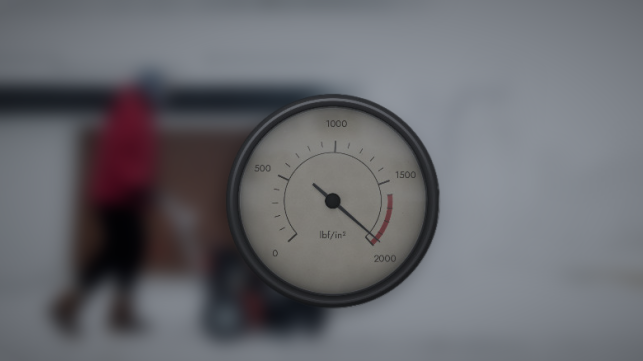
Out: 1950; psi
